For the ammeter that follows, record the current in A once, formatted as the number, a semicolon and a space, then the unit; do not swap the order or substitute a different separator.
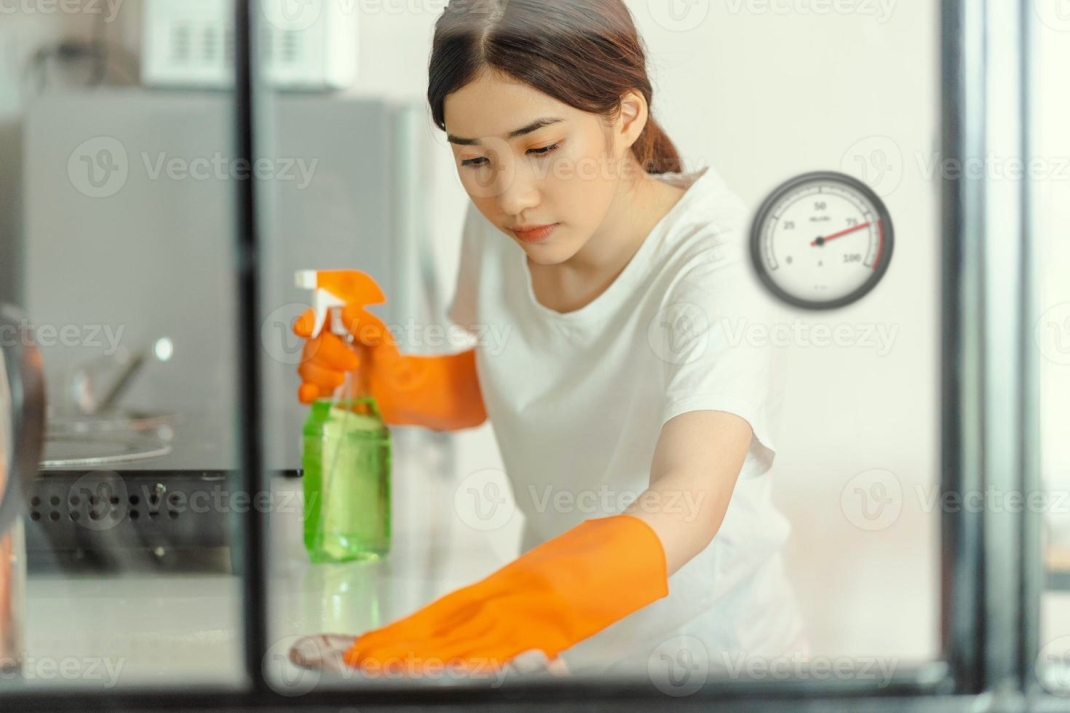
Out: 80; A
